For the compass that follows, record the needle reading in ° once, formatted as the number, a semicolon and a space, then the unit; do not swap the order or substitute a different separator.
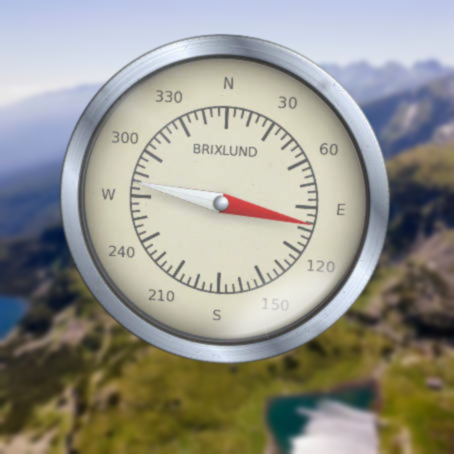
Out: 100; °
